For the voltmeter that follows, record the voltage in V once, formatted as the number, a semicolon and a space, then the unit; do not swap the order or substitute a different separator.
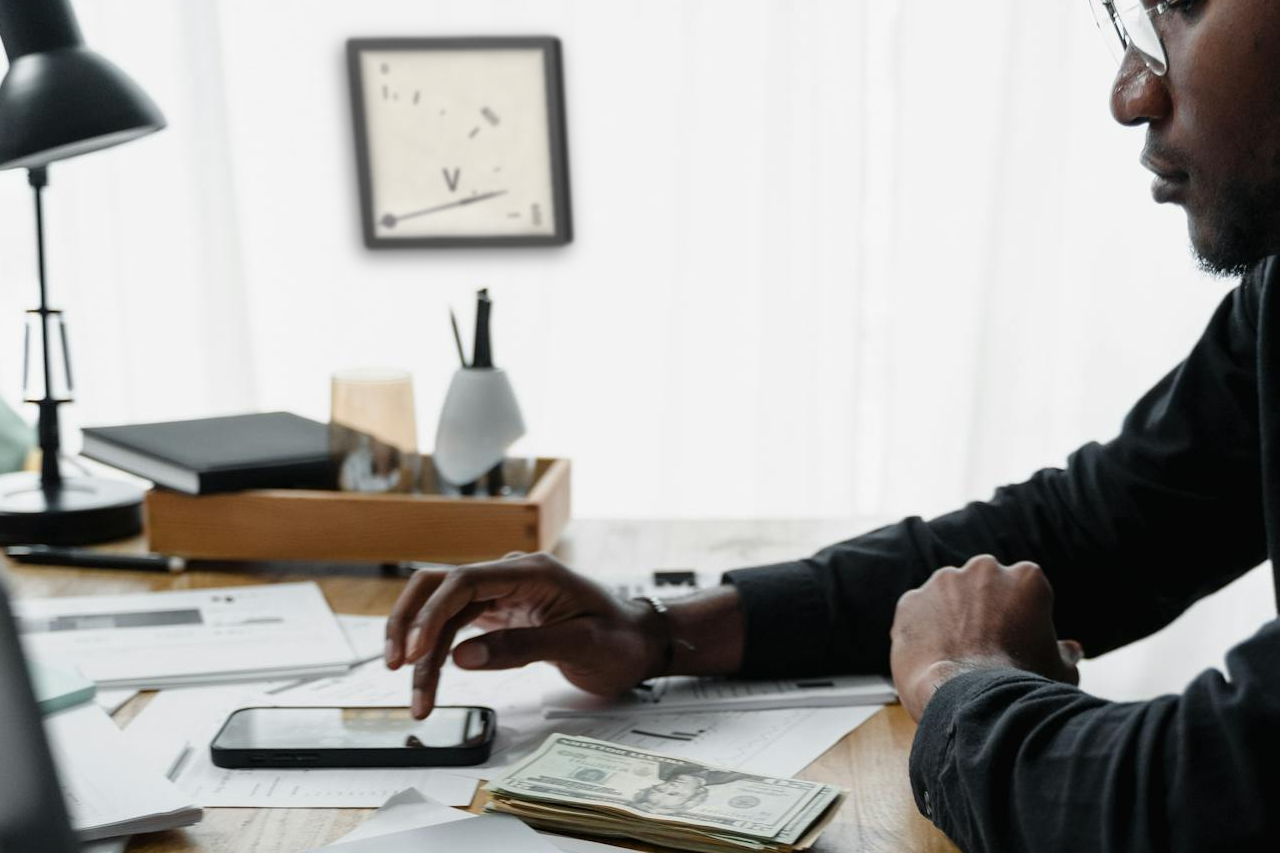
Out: 550; V
